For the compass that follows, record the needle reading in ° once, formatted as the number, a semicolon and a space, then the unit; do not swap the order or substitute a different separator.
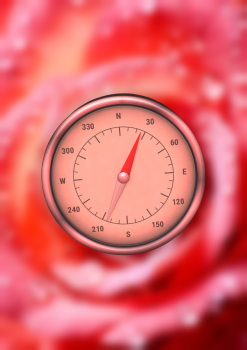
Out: 25; °
